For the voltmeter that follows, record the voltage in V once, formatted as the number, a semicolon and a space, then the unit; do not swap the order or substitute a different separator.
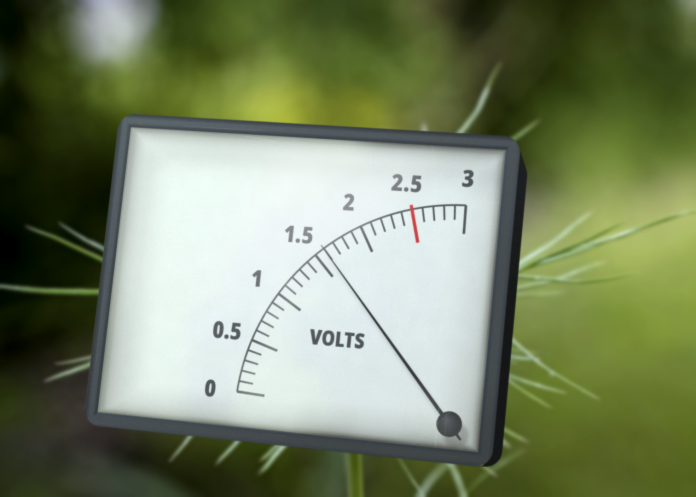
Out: 1.6; V
